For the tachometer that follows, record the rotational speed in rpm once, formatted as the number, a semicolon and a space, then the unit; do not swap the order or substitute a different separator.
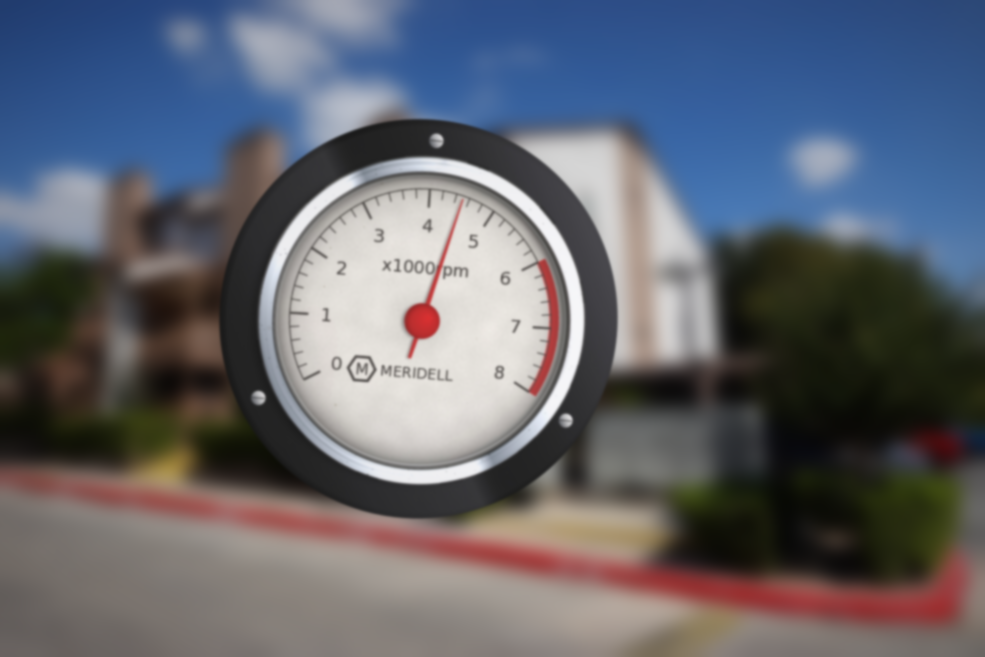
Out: 4500; rpm
